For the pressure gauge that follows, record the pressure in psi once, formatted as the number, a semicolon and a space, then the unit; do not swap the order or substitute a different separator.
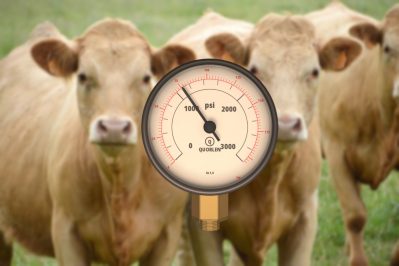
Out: 1100; psi
